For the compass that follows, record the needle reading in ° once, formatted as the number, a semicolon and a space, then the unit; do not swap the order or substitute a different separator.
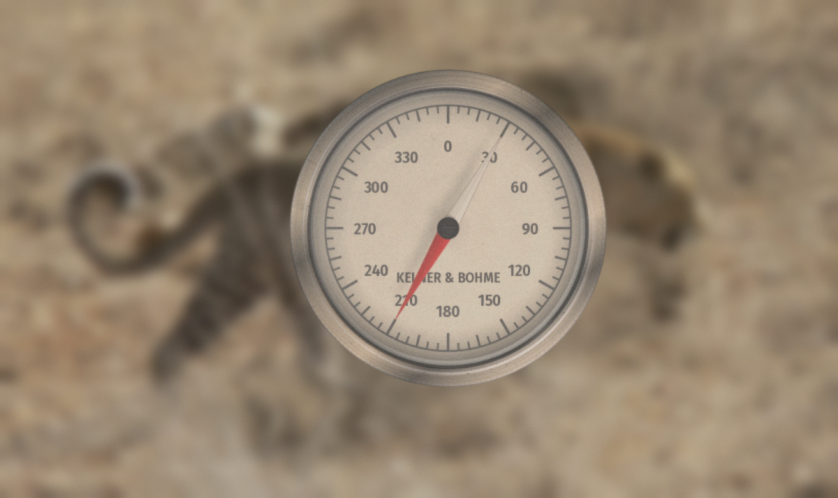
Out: 210; °
